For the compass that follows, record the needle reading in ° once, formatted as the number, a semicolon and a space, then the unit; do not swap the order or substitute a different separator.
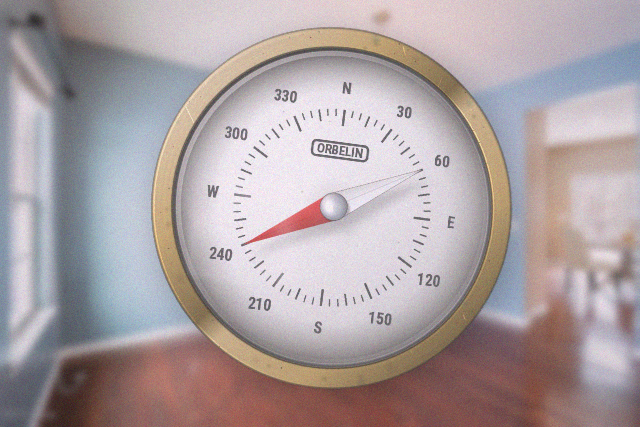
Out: 240; °
